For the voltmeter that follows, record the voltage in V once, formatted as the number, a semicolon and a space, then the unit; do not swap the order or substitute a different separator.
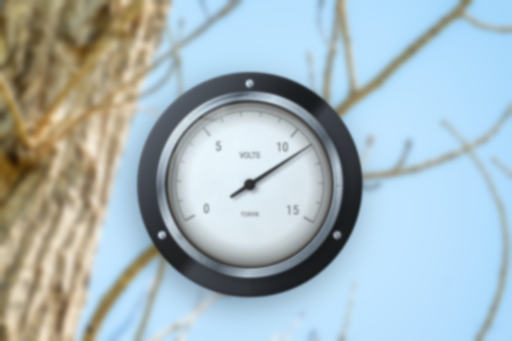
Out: 11; V
